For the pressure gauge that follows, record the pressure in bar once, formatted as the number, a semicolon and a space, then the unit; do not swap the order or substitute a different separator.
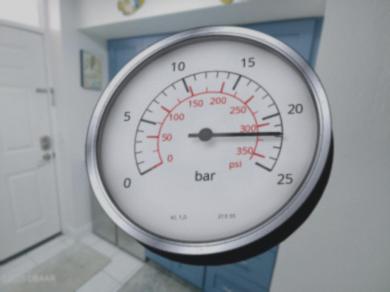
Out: 22; bar
